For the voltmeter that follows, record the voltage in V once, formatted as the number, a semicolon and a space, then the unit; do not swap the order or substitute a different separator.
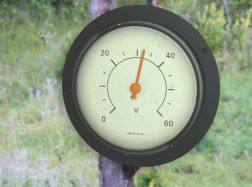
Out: 32.5; V
